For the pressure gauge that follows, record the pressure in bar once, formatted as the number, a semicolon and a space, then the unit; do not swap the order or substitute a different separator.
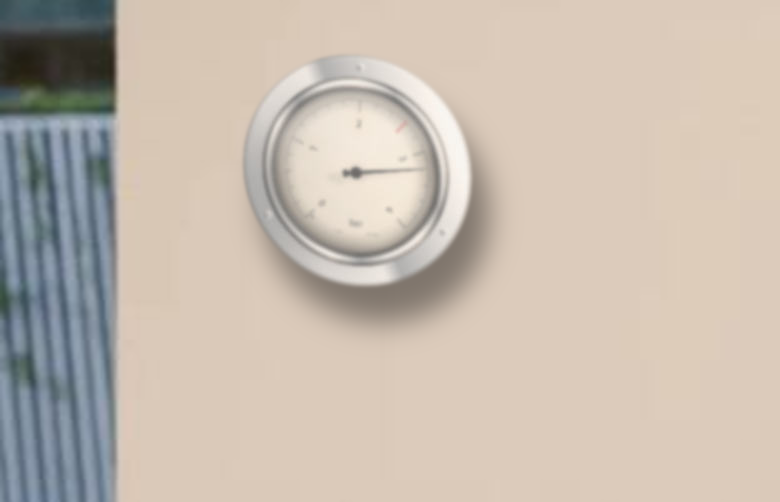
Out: 3.2; bar
